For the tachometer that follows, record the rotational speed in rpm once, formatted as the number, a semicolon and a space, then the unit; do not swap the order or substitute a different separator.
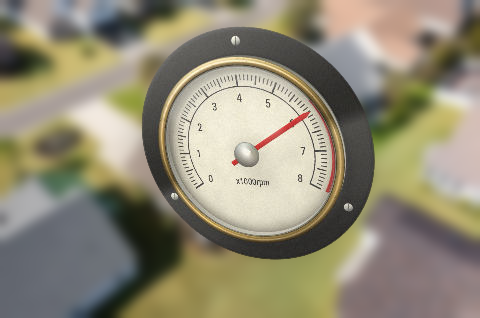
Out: 6000; rpm
